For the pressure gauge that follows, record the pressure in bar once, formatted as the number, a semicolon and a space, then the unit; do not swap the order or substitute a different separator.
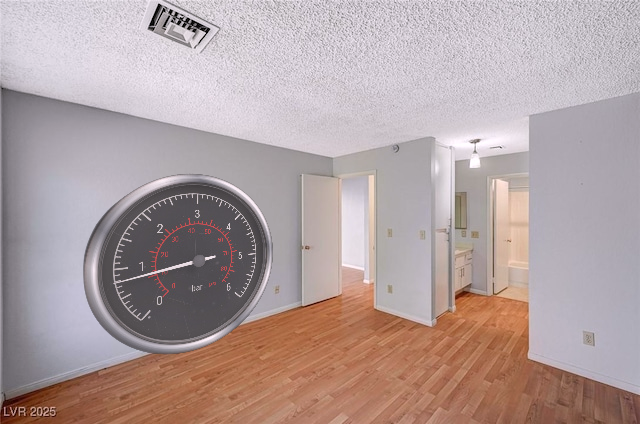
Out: 0.8; bar
